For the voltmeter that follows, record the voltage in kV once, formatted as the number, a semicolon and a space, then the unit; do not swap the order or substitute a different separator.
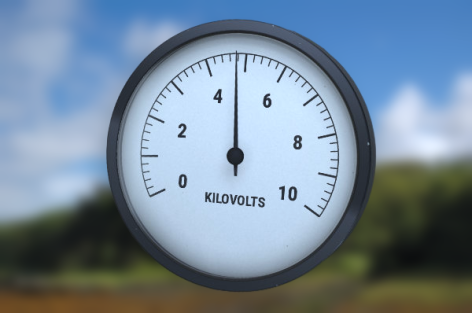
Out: 4.8; kV
